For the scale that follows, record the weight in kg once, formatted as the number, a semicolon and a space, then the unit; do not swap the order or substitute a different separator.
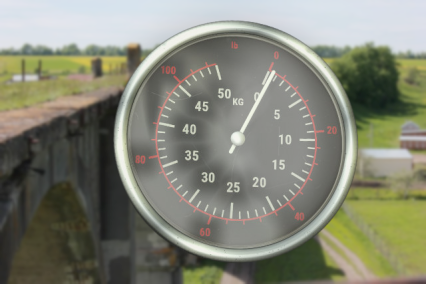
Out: 0.5; kg
